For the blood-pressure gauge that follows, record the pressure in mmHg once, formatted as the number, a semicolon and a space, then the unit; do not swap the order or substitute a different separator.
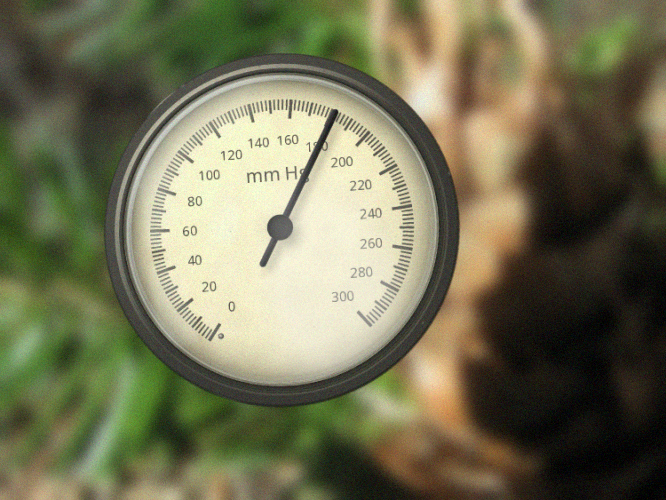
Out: 182; mmHg
